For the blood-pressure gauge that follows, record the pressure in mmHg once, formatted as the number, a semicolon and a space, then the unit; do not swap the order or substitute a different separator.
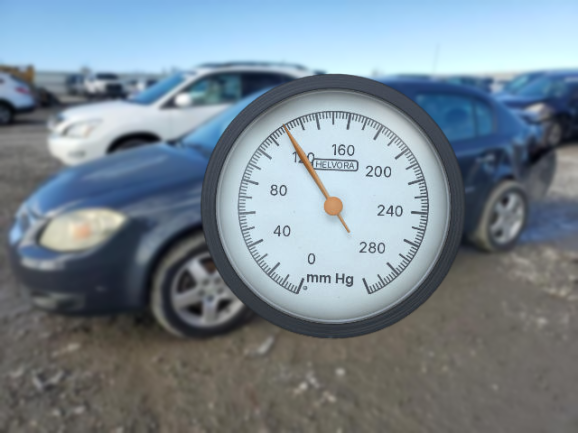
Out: 120; mmHg
